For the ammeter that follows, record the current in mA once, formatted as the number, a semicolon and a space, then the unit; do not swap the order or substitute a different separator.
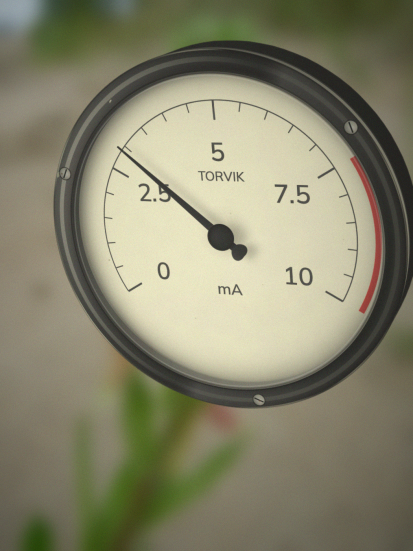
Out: 3; mA
